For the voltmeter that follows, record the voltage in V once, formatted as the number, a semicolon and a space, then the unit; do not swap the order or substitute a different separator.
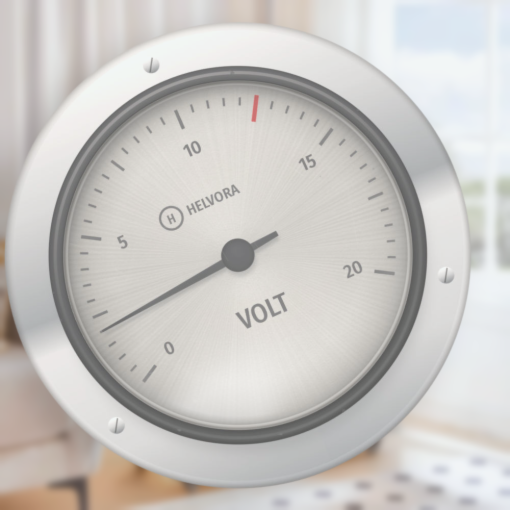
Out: 2; V
